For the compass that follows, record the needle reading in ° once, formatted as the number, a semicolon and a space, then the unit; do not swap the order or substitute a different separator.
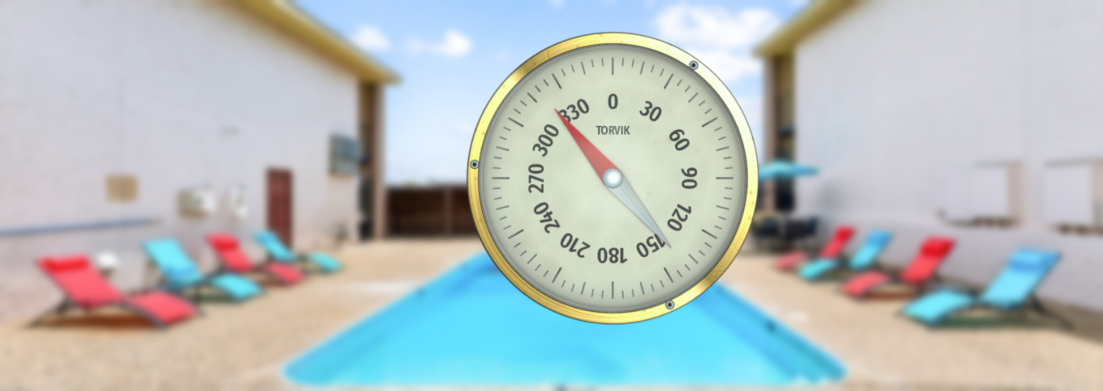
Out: 320; °
